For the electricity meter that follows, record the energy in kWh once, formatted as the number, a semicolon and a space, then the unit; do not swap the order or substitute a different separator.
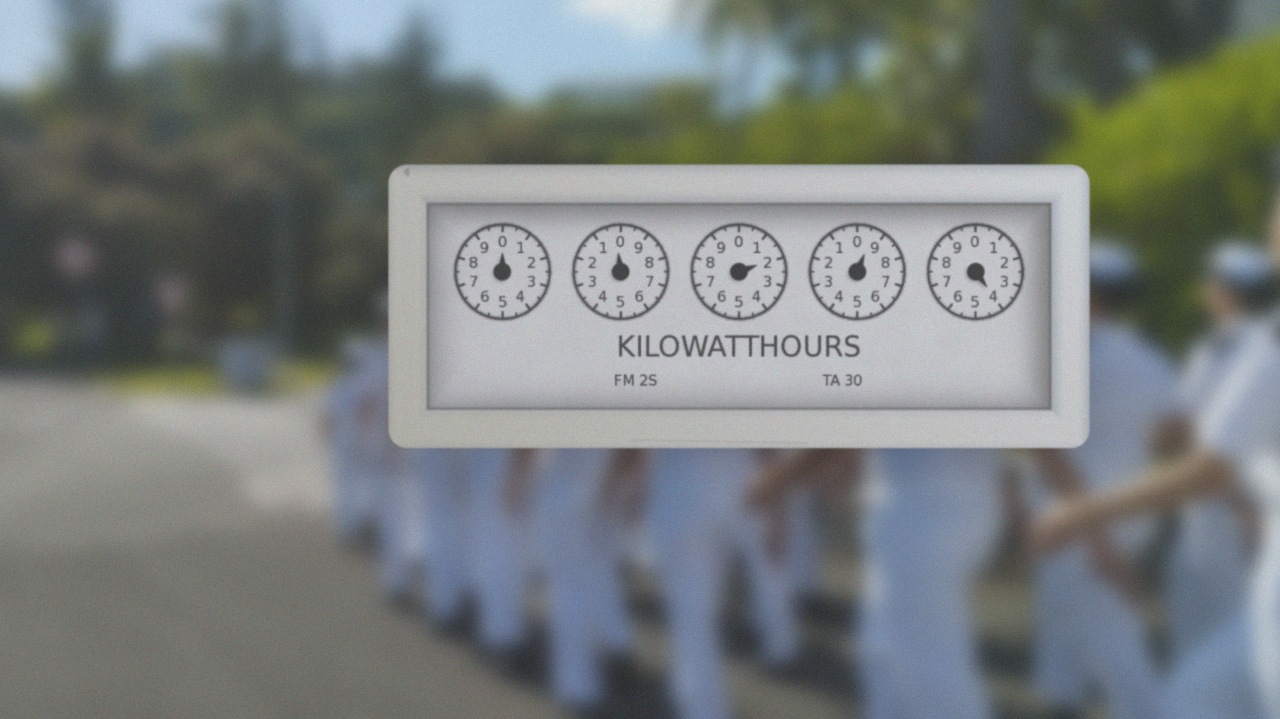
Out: 194; kWh
